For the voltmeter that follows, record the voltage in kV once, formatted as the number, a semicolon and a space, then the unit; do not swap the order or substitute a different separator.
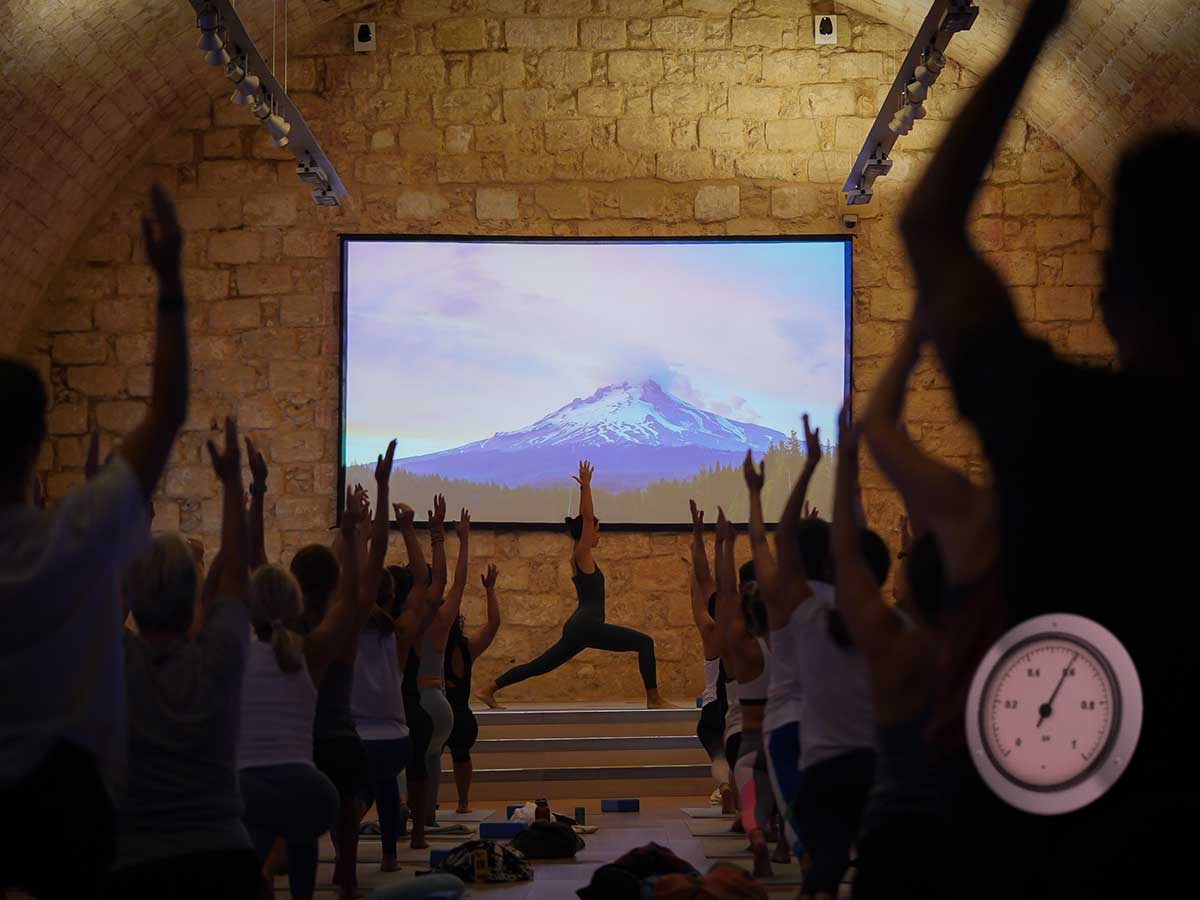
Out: 0.6; kV
